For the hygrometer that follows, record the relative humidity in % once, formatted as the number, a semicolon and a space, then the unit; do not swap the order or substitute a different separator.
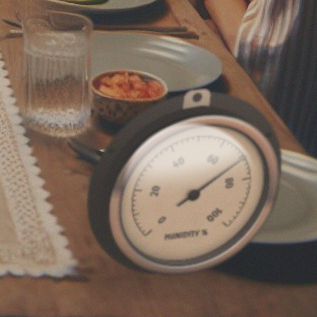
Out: 70; %
